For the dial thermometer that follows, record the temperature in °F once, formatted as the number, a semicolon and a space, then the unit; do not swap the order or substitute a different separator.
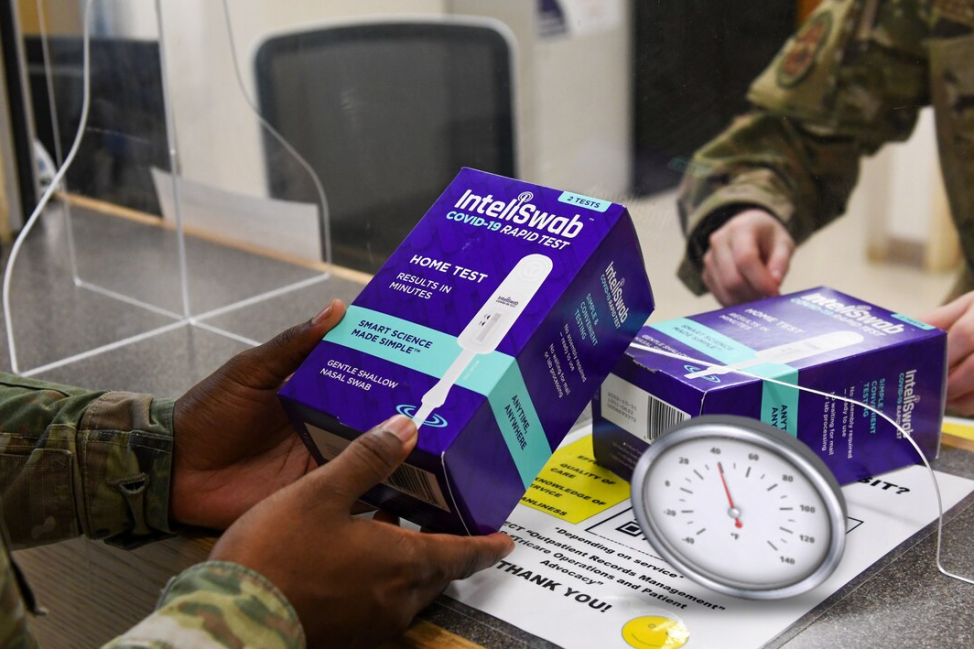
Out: 40; °F
